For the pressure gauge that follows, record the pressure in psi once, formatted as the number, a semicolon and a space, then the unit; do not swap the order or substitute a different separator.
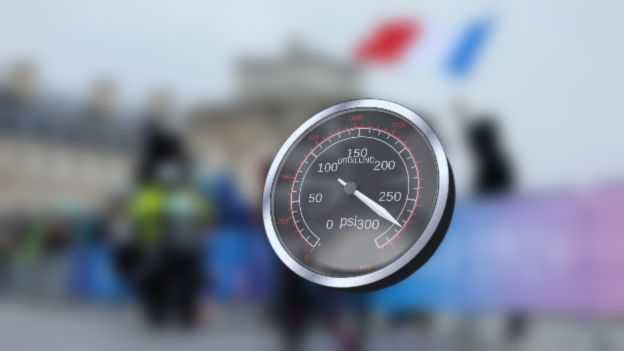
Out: 275; psi
